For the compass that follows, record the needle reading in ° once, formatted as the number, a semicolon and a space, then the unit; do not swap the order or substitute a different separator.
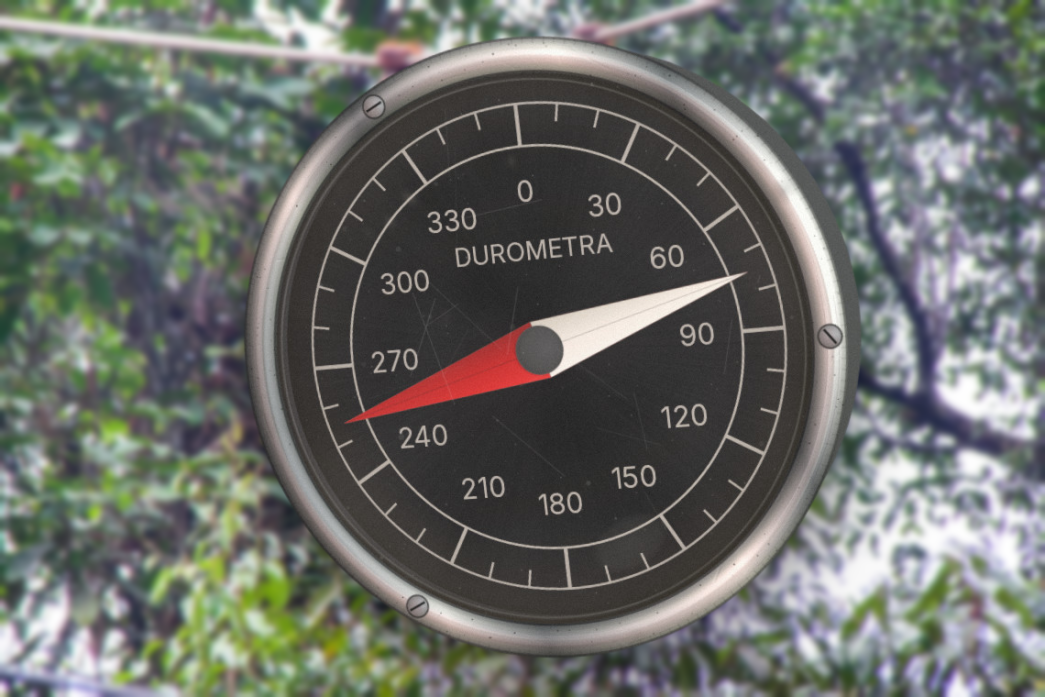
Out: 255; °
